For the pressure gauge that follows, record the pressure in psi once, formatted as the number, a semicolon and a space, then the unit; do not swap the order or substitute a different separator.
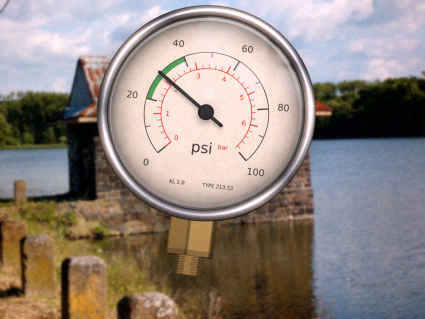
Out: 30; psi
